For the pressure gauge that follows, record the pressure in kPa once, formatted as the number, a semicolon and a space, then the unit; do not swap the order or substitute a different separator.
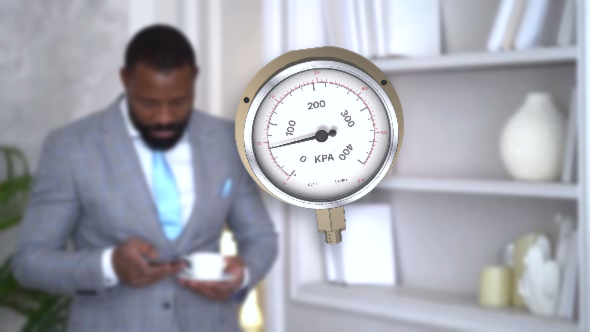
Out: 60; kPa
